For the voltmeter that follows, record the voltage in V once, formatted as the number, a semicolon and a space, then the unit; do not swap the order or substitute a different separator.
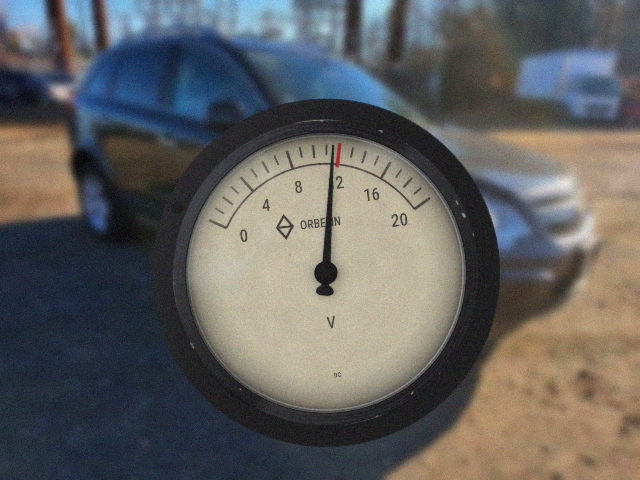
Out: 11.5; V
